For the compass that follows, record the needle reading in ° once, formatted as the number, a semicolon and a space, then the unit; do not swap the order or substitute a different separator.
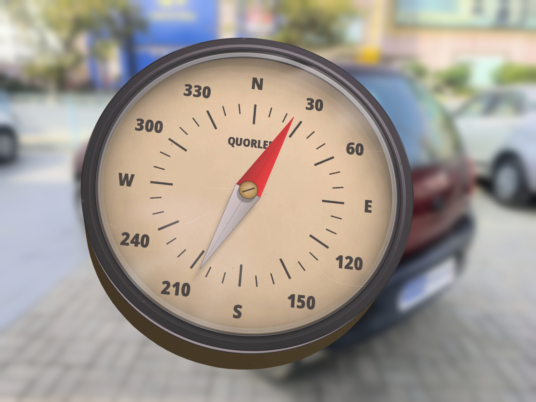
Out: 25; °
